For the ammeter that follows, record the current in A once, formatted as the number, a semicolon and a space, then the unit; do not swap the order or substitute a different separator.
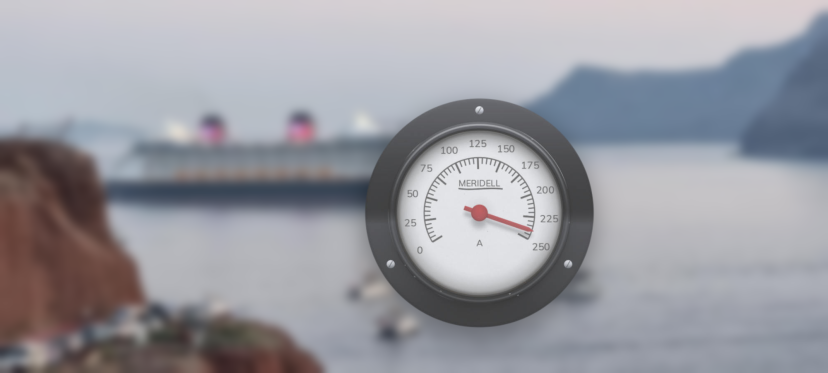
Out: 240; A
